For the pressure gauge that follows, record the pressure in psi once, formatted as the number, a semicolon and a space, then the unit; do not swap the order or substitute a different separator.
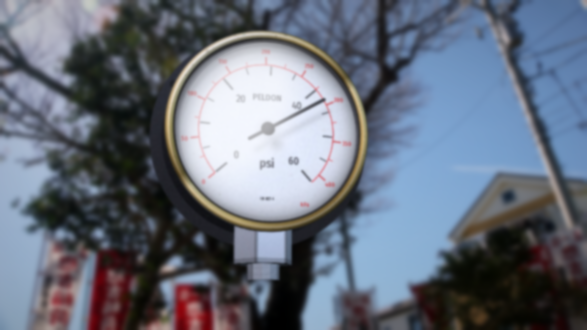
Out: 42.5; psi
